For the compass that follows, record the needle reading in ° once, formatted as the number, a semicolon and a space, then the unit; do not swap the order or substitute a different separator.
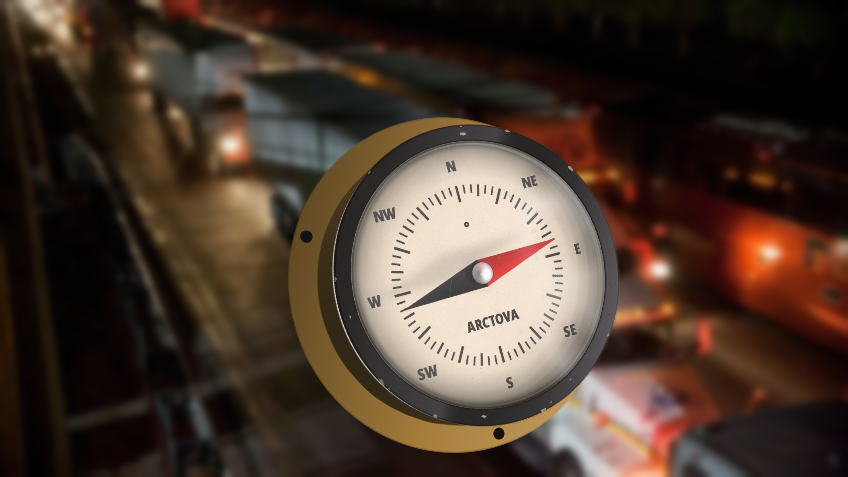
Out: 80; °
